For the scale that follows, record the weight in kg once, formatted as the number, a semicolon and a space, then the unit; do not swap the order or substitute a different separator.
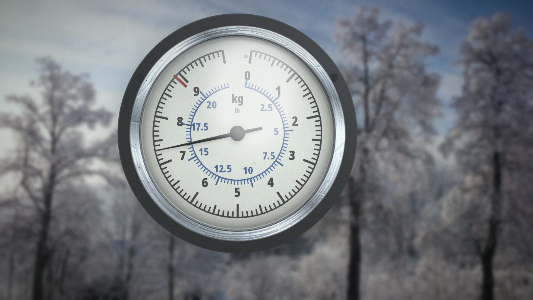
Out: 7.3; kg
